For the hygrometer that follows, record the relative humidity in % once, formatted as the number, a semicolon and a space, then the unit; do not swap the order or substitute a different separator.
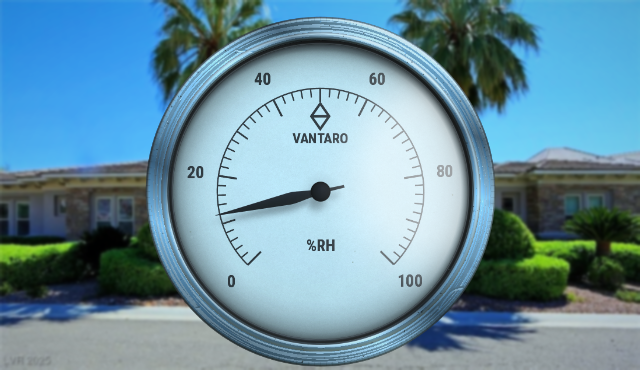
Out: 12; %
